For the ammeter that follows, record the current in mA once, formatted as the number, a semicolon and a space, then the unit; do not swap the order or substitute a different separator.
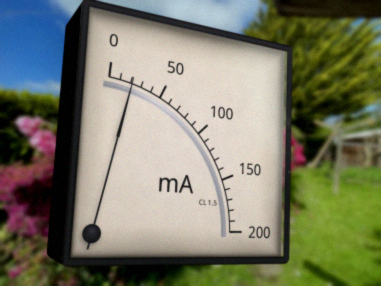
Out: 20; mA
